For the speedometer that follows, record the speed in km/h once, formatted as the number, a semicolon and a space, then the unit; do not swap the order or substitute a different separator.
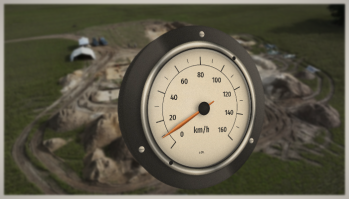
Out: 10; km/h
